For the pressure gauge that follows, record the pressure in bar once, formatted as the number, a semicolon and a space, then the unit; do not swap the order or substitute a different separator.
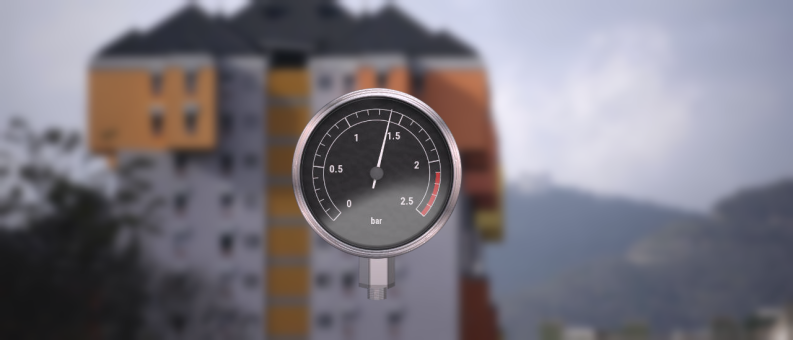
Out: 1.4; bar
